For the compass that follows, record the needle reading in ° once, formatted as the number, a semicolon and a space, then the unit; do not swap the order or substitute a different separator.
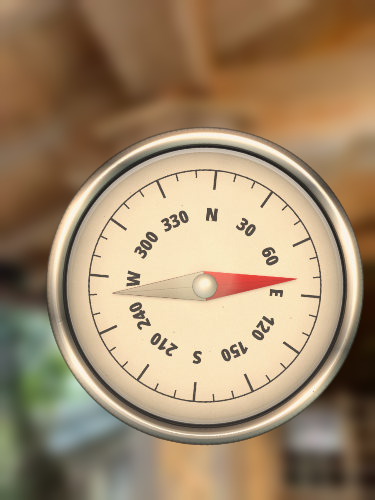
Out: 80; °
